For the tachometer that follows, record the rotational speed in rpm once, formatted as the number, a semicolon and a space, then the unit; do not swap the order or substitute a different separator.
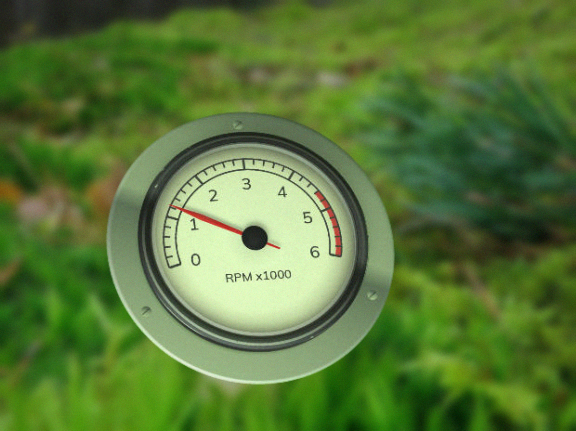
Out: 1200; rpm
